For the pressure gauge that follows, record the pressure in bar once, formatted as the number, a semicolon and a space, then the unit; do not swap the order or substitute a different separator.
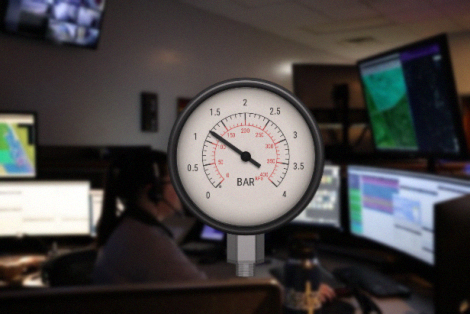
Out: 1.2; bar
